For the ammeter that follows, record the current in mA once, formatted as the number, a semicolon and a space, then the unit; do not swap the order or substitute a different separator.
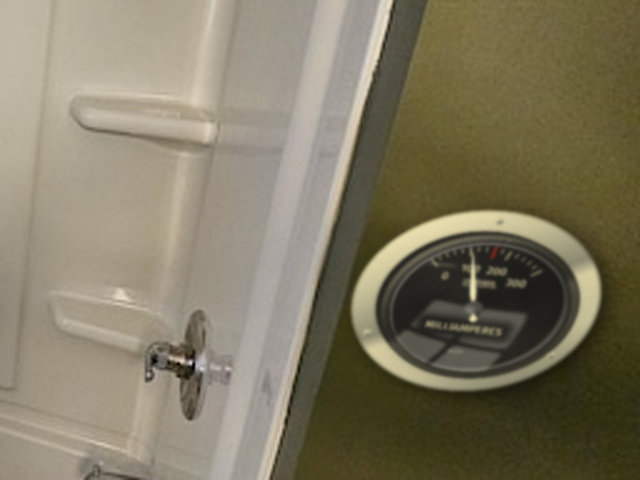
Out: 100; mA
